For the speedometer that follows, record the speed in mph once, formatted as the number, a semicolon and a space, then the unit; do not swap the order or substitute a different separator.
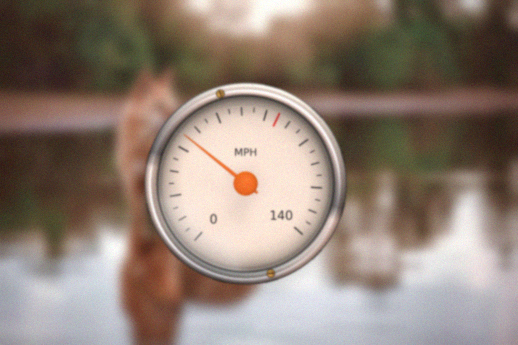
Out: 45; mph
